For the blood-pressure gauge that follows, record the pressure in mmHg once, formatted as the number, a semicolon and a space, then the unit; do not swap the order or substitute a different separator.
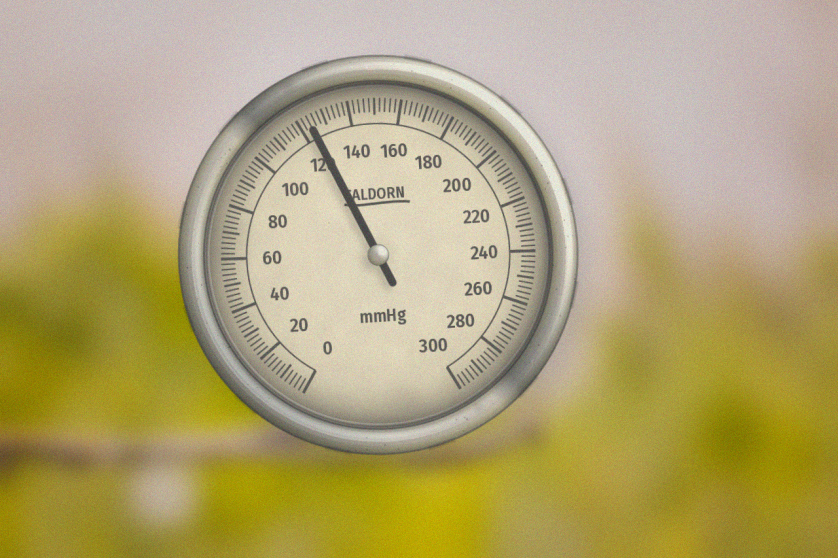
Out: 124; mmHg
